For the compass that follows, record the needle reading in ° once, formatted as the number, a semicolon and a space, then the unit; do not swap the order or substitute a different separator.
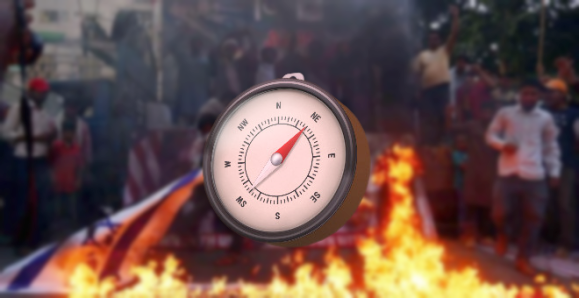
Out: 45; °
